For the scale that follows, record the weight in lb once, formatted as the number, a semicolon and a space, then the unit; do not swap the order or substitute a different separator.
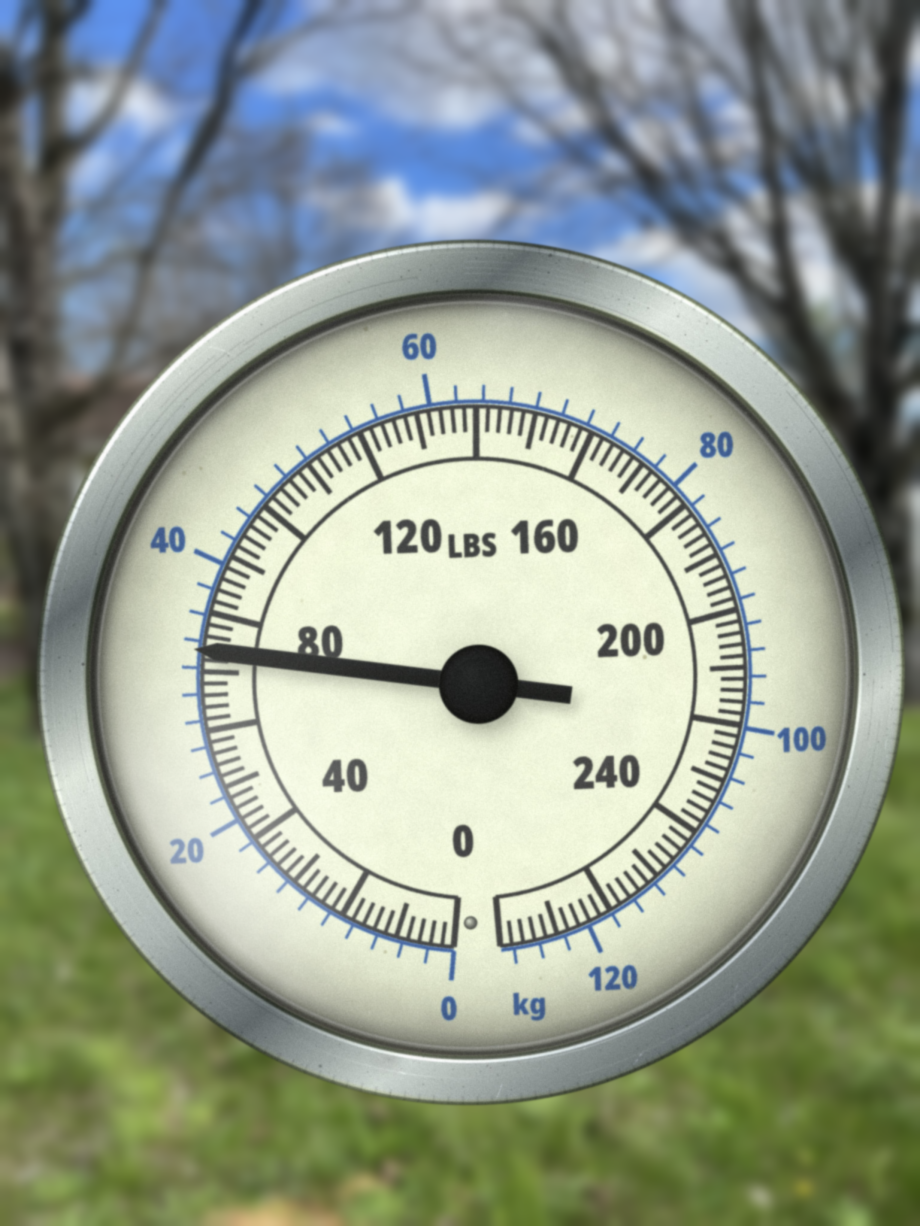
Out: 74; lb
